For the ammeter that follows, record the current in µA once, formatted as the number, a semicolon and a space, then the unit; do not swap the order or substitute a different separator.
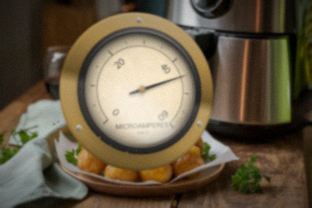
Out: 45; µA
